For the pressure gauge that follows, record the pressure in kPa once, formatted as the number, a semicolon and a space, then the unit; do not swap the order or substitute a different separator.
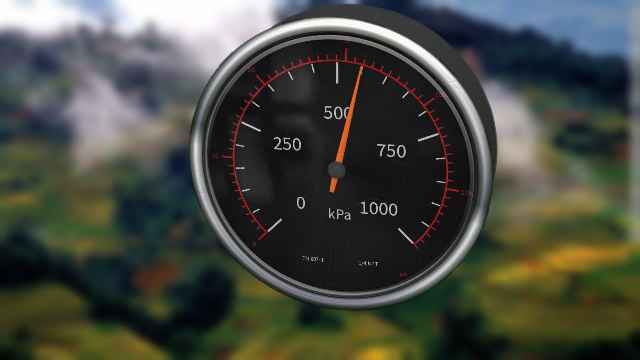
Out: 550; kPa
